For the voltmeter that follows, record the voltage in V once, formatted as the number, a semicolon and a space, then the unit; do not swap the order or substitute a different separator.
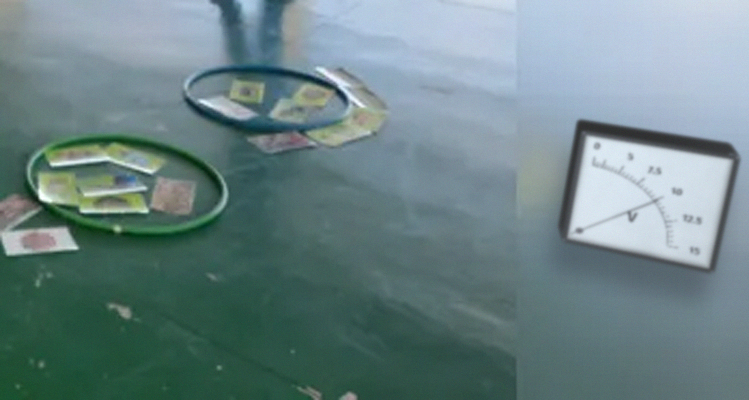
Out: 10; V
